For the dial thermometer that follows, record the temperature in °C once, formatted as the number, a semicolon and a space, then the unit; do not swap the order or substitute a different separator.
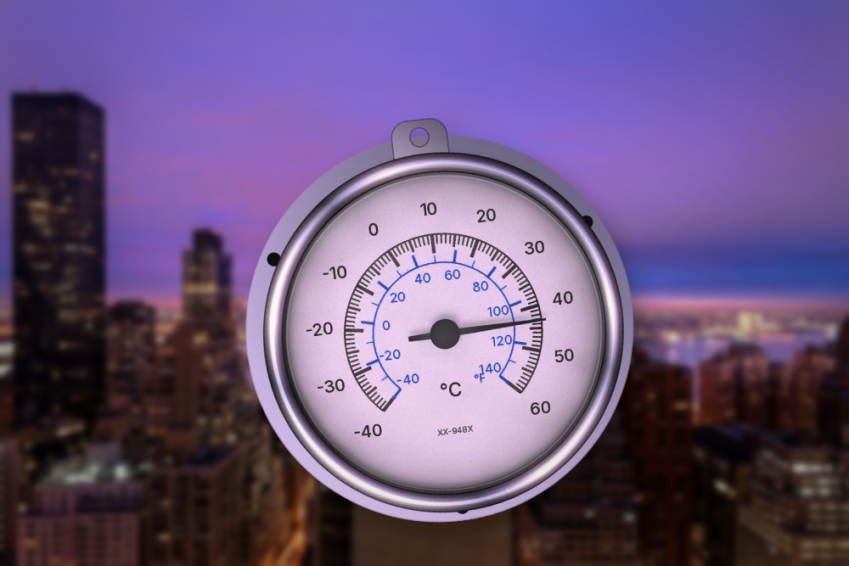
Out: 43; °C
